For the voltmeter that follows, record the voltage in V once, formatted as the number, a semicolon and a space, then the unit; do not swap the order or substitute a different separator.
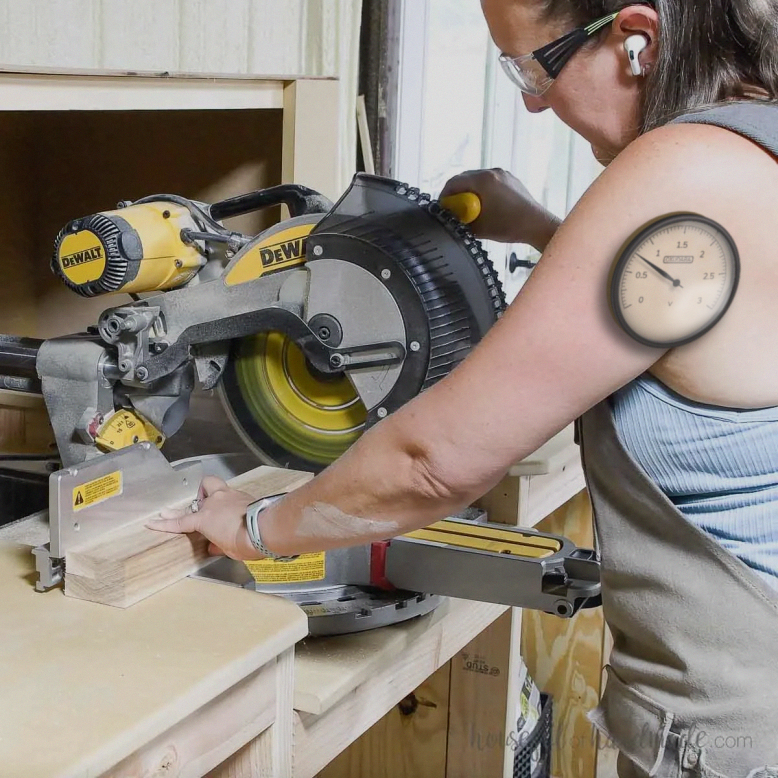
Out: 0.75; V
